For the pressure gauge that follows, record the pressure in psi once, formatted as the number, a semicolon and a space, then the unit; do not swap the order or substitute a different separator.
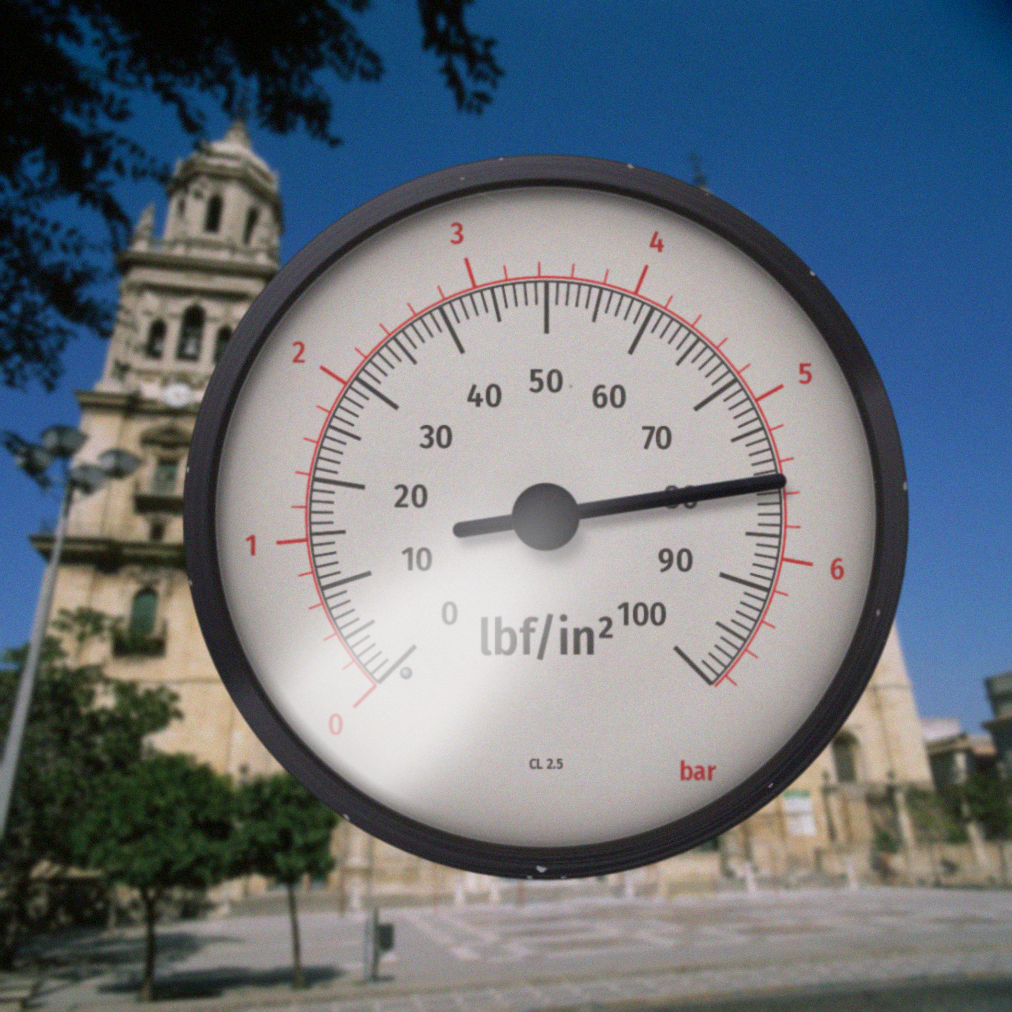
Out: 80; psi
